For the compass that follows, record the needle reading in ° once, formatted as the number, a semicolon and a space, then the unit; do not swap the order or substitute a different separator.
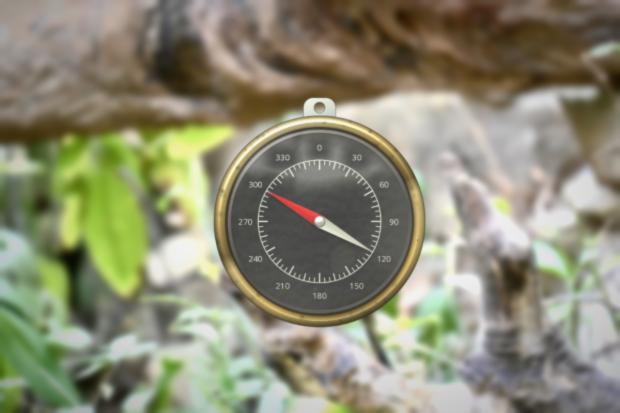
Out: 300; °
